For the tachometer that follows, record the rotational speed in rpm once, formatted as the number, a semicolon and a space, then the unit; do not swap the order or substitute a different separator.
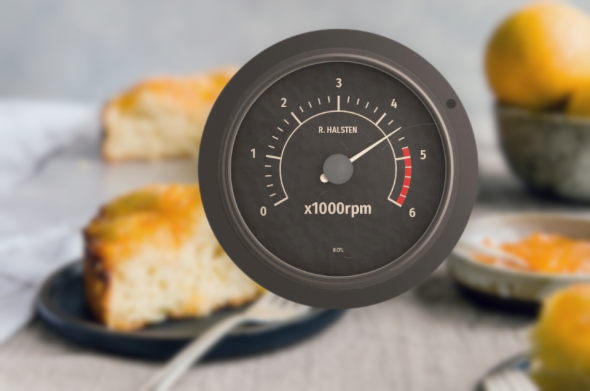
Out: 4400; rpm
